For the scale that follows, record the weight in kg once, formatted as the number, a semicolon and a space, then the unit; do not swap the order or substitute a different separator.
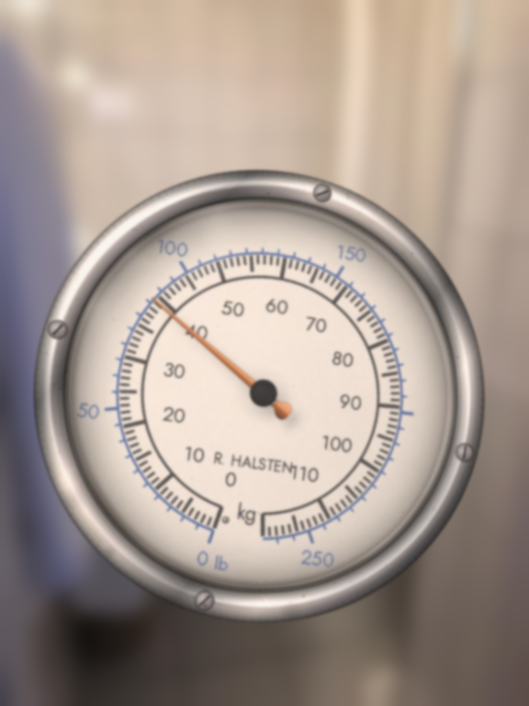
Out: 39; kg
